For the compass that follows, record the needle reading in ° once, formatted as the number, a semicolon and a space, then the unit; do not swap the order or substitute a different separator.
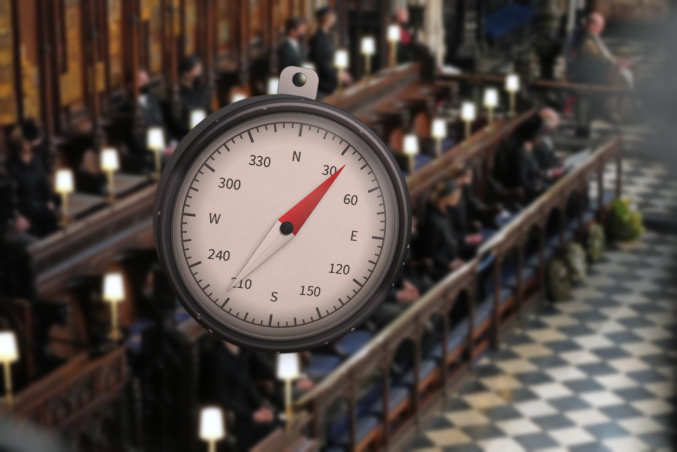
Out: 35; °
